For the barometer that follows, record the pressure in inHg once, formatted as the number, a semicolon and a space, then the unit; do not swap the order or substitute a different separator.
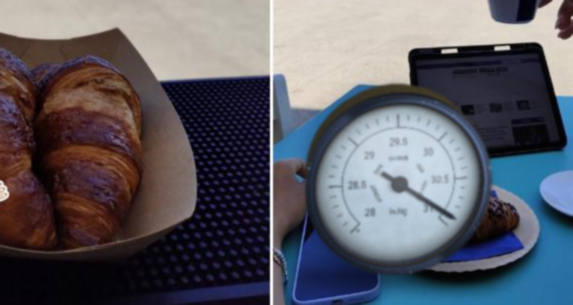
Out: 30.9; inHg
